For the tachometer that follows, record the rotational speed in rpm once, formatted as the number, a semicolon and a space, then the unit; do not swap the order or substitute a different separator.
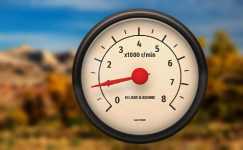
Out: 1000; rpm
